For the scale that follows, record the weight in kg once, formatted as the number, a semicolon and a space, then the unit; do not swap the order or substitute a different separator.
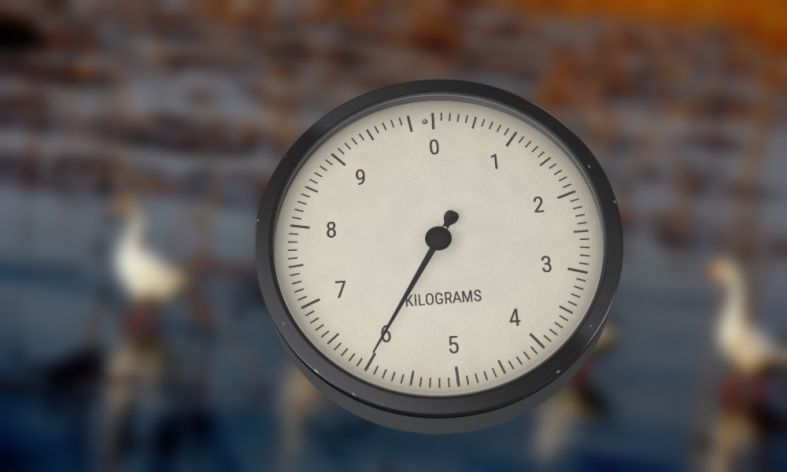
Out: 6; kg
